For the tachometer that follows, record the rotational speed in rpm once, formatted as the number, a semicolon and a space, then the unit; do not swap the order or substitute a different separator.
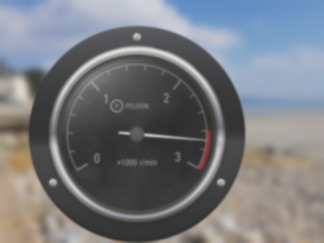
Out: 2700; rpm
